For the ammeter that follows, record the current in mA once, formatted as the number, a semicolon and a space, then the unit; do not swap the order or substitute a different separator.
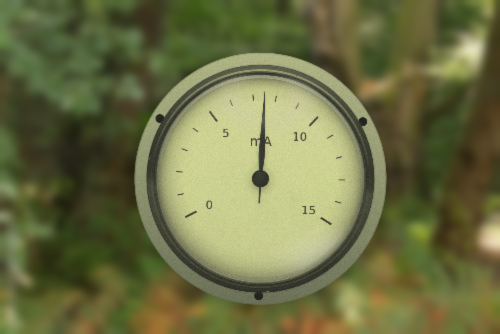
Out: 7.5; mA
